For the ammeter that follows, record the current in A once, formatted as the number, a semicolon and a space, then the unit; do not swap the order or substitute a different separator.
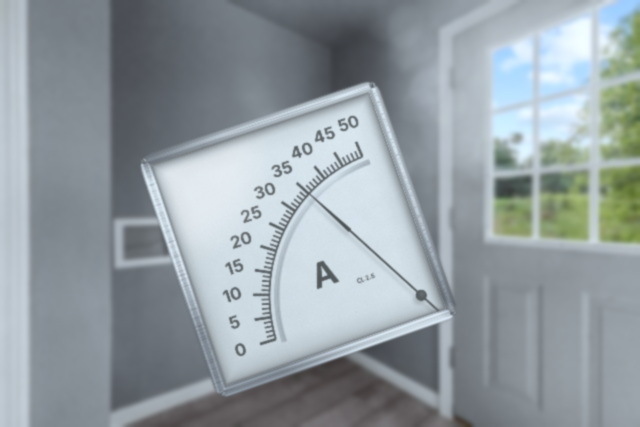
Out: 35; A
